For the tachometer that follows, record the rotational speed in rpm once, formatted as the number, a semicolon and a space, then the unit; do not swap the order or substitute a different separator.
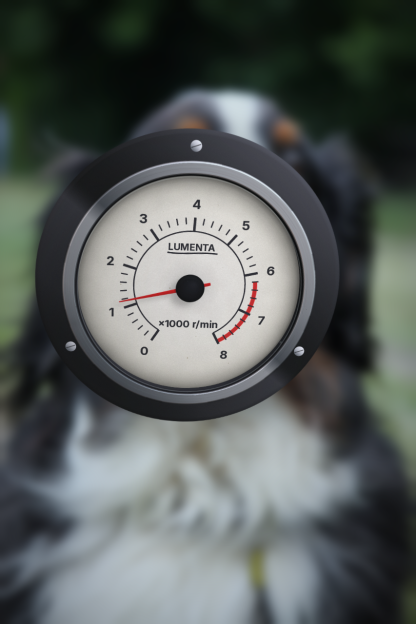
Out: 1200; rpm
